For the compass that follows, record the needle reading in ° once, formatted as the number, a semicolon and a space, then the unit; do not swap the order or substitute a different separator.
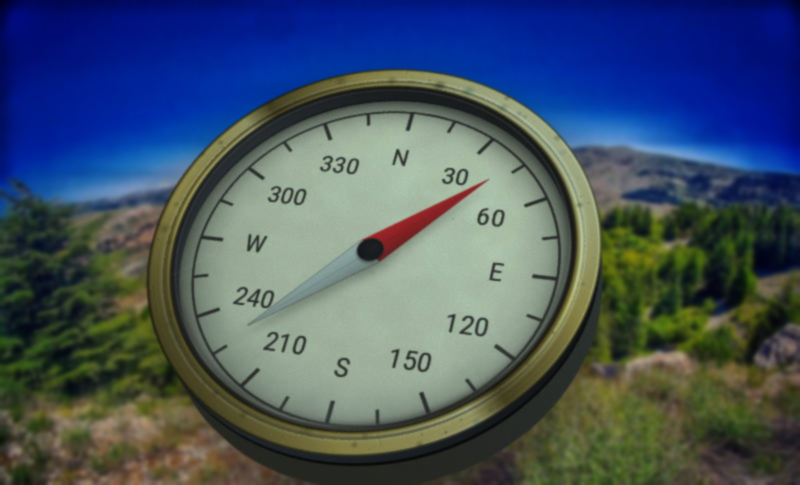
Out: 45; °
